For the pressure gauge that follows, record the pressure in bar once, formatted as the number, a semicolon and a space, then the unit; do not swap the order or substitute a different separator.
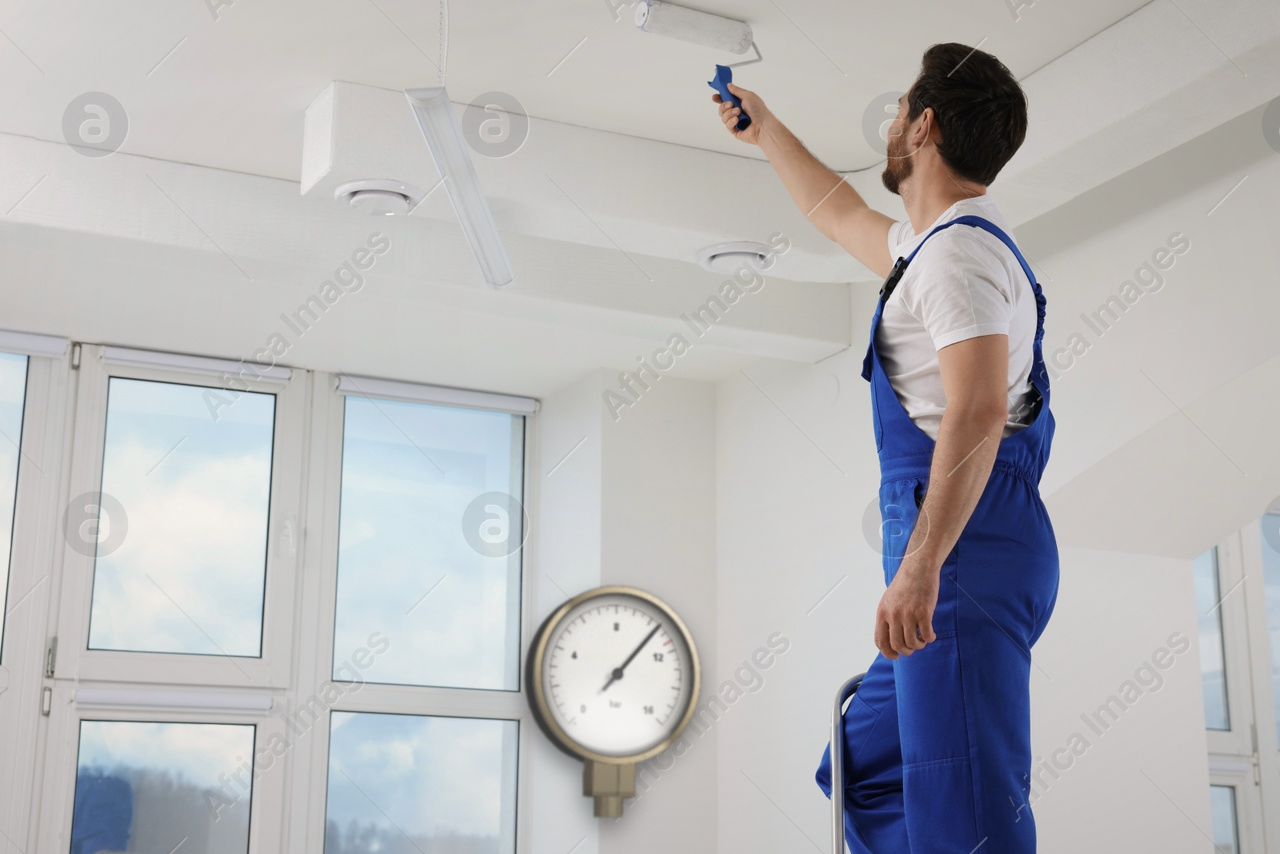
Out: 10.5; bar
